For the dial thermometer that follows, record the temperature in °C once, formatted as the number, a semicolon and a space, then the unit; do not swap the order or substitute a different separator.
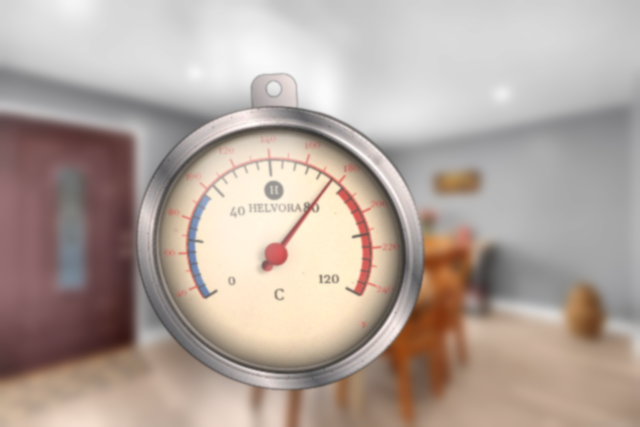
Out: 80; °C
